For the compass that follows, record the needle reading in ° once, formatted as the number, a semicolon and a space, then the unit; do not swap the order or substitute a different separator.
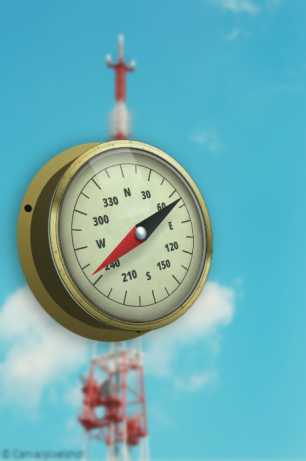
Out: 247.5; °
